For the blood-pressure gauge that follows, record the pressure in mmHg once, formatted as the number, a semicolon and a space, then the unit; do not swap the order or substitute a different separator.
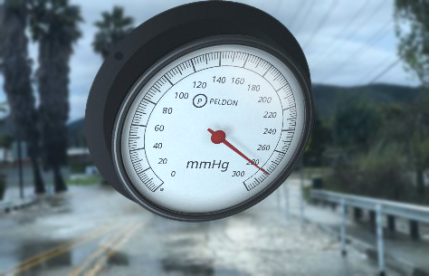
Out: 280; mmHg
